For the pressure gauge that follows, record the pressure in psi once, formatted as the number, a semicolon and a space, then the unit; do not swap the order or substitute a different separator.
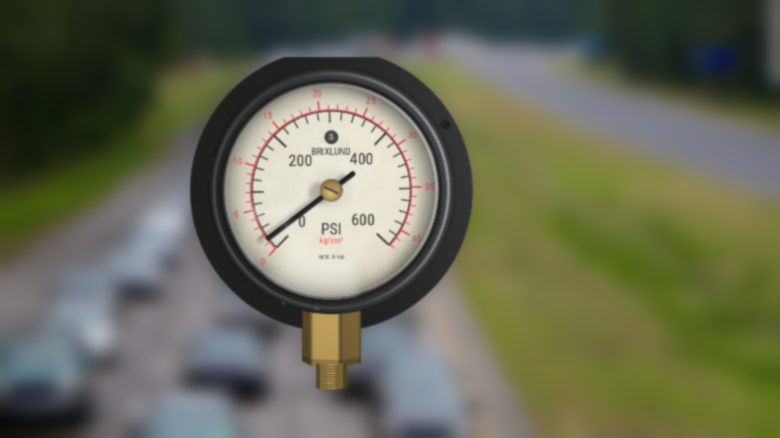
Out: 20; psi
